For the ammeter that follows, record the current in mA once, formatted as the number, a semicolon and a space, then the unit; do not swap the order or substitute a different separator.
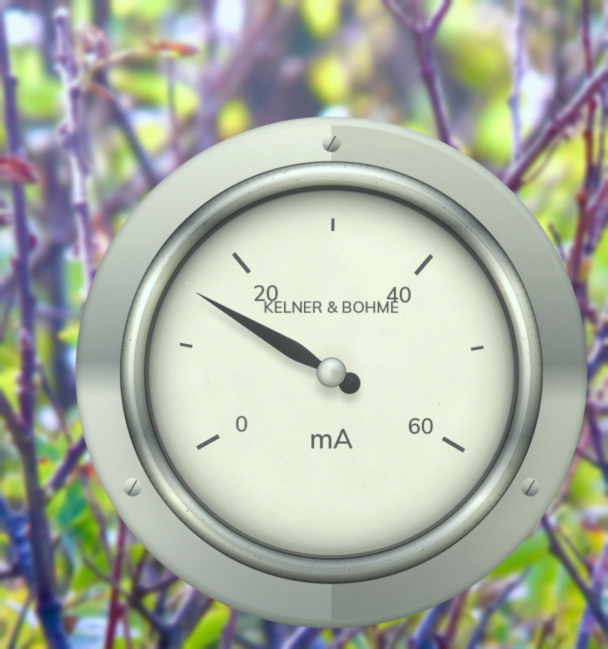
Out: 15; mA
